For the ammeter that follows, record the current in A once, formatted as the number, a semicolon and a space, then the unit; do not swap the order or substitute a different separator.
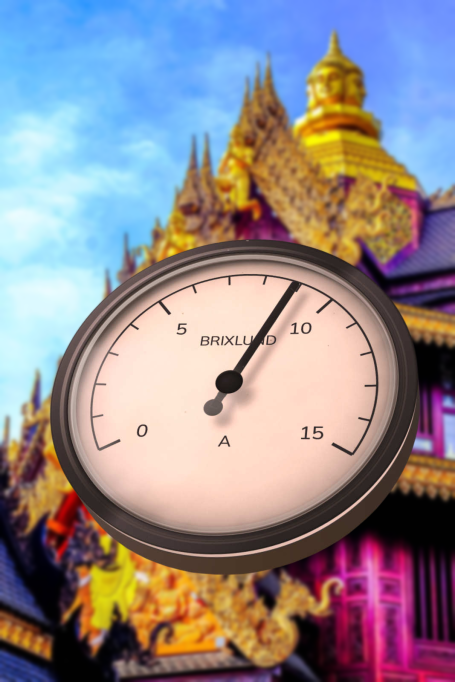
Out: 9; A
